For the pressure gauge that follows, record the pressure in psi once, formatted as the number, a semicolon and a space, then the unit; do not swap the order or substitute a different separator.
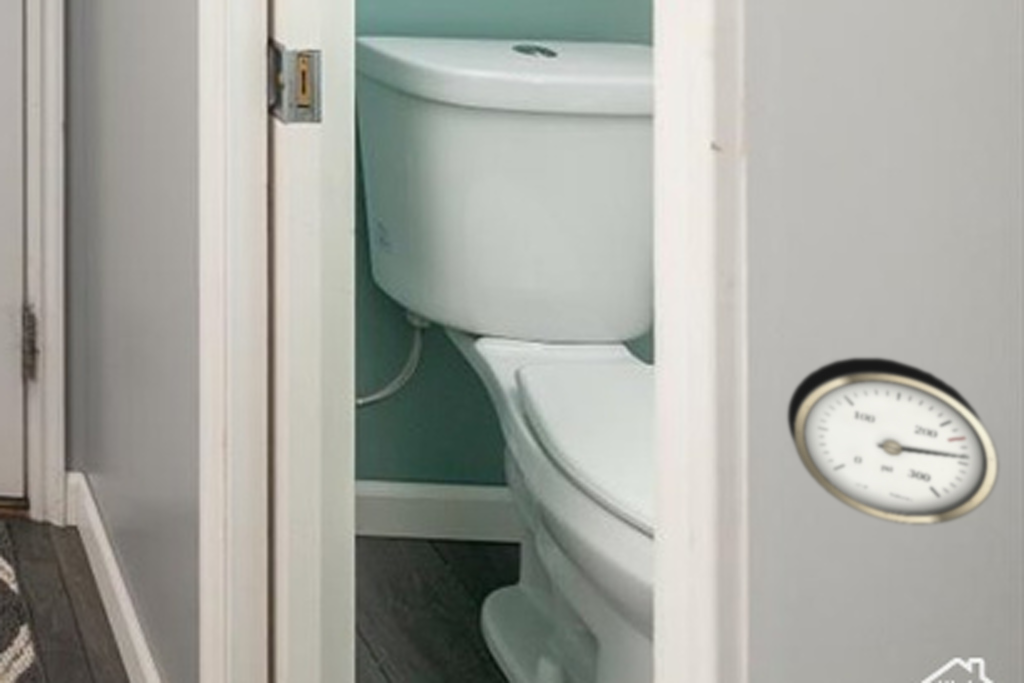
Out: 240; psi
